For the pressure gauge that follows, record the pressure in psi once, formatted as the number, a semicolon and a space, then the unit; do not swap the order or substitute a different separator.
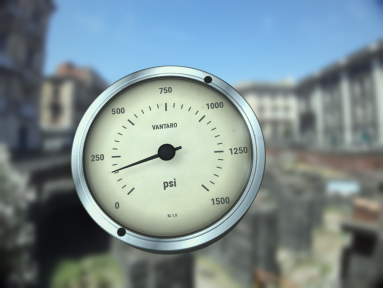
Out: 150; psi
